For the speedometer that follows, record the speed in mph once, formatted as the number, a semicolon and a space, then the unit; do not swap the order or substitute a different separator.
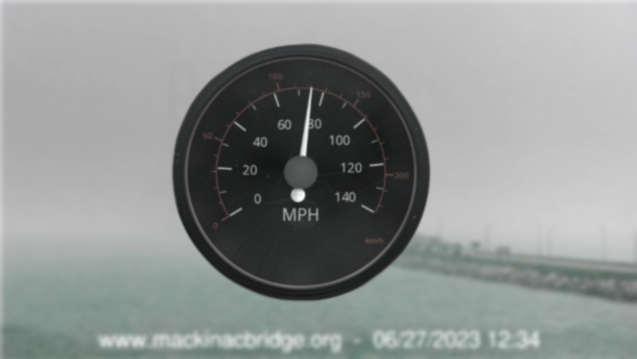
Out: 75; mph
